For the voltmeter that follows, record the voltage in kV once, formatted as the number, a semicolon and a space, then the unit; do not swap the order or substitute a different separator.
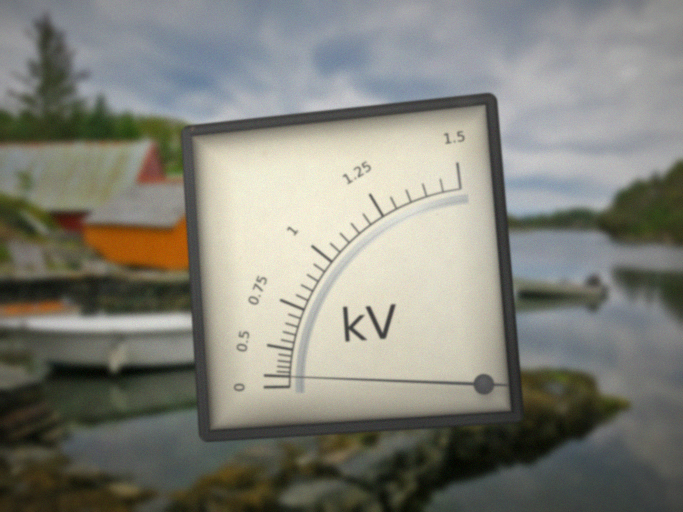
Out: 0.25; kV
